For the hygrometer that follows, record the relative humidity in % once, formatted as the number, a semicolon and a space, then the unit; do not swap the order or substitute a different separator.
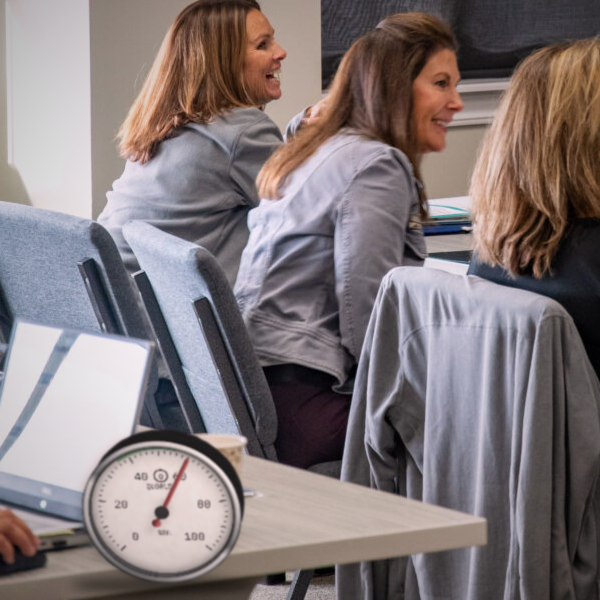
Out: 60; %
